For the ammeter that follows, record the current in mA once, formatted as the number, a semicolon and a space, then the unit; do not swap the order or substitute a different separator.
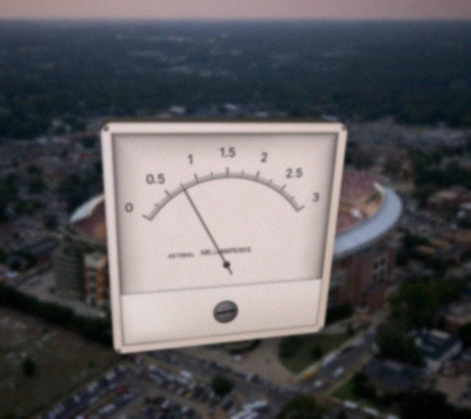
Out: 0.75; mA
